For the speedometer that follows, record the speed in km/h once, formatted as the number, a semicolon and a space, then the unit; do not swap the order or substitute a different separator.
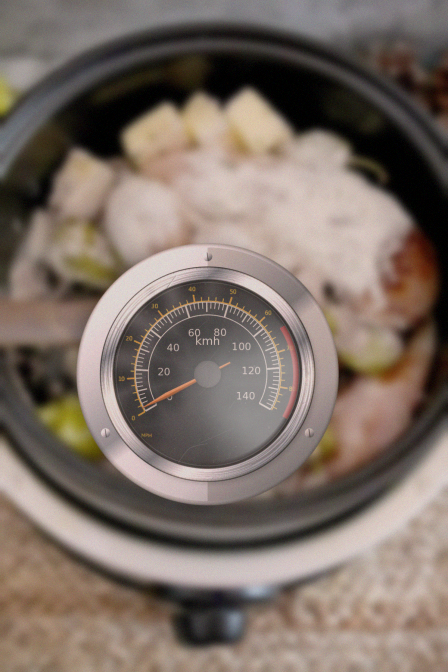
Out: 2; km/h
